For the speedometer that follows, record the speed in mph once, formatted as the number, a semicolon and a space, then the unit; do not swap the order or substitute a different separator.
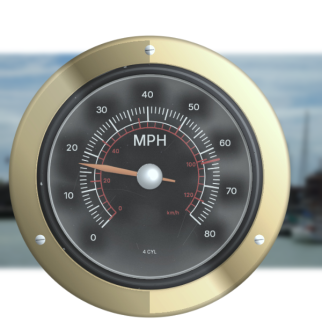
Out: 17; mph
